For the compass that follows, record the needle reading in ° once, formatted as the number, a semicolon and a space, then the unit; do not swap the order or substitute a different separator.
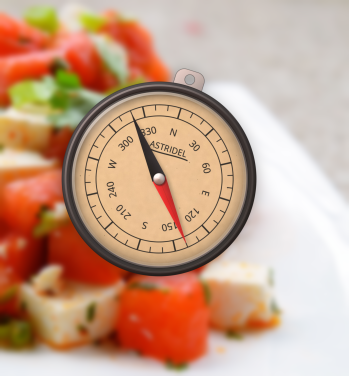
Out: 140; °
